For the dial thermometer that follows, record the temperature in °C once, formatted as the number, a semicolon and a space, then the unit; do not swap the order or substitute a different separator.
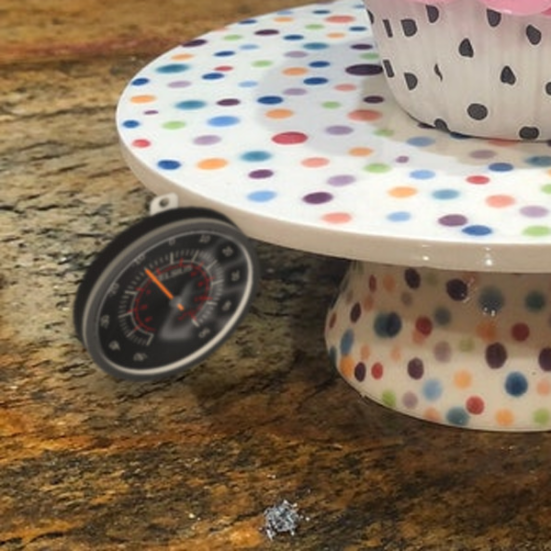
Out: -10; °C
